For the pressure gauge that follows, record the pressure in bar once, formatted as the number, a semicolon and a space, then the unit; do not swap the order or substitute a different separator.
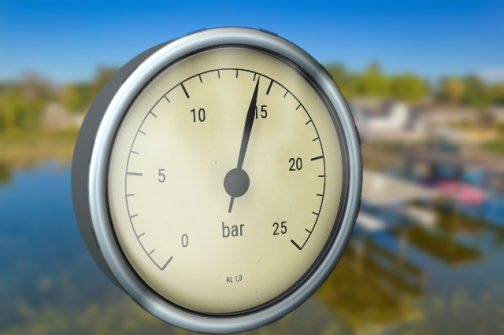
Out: 14; bar
